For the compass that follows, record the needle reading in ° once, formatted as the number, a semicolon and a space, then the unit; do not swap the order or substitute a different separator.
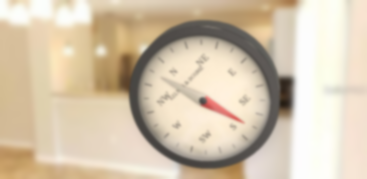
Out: 165; °
